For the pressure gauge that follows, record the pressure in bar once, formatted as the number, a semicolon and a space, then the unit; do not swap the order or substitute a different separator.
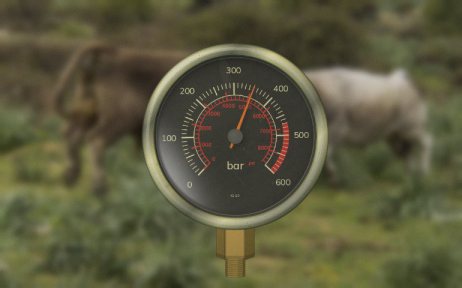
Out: 350; bar
